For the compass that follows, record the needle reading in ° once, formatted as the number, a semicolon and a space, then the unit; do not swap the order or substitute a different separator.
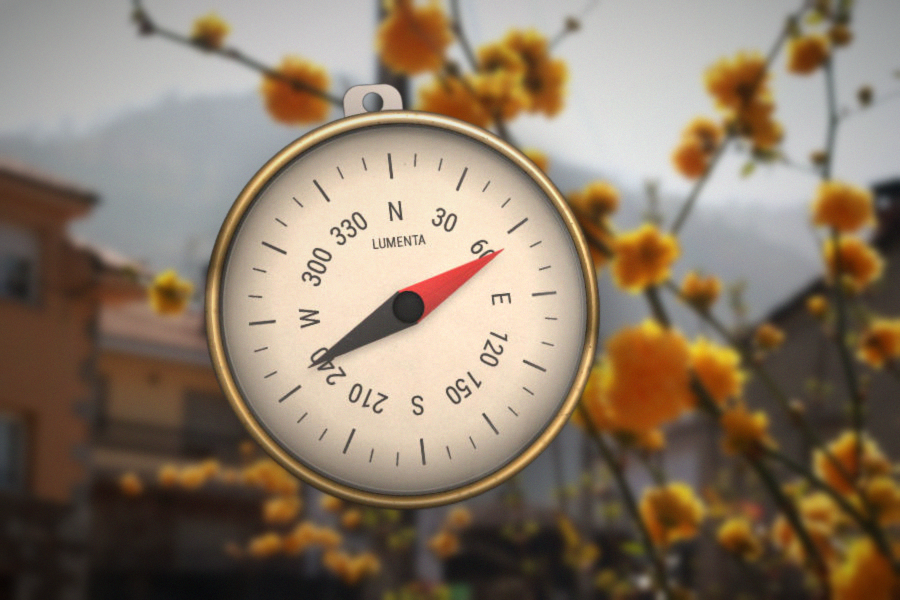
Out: 65; °
